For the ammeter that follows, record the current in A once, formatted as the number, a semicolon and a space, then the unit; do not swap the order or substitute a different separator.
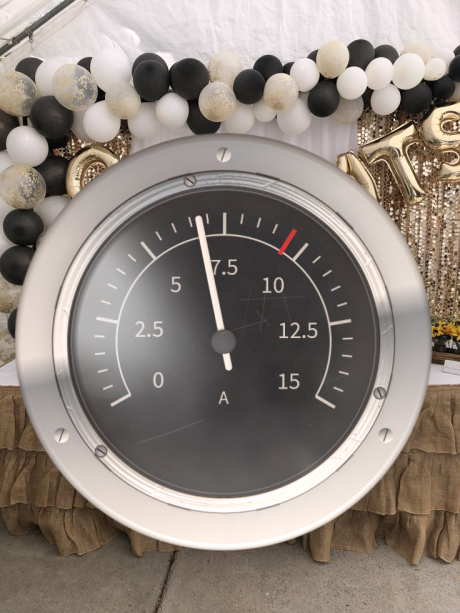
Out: 6.75; A
